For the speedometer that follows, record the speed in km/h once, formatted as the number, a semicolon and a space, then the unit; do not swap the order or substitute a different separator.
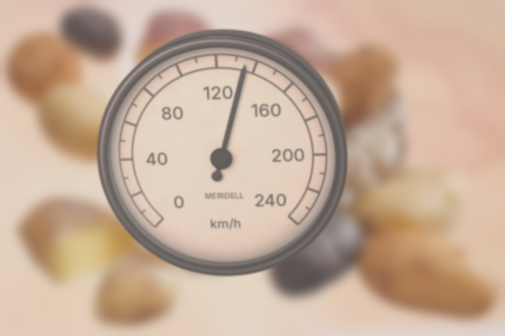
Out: 135; km/h
